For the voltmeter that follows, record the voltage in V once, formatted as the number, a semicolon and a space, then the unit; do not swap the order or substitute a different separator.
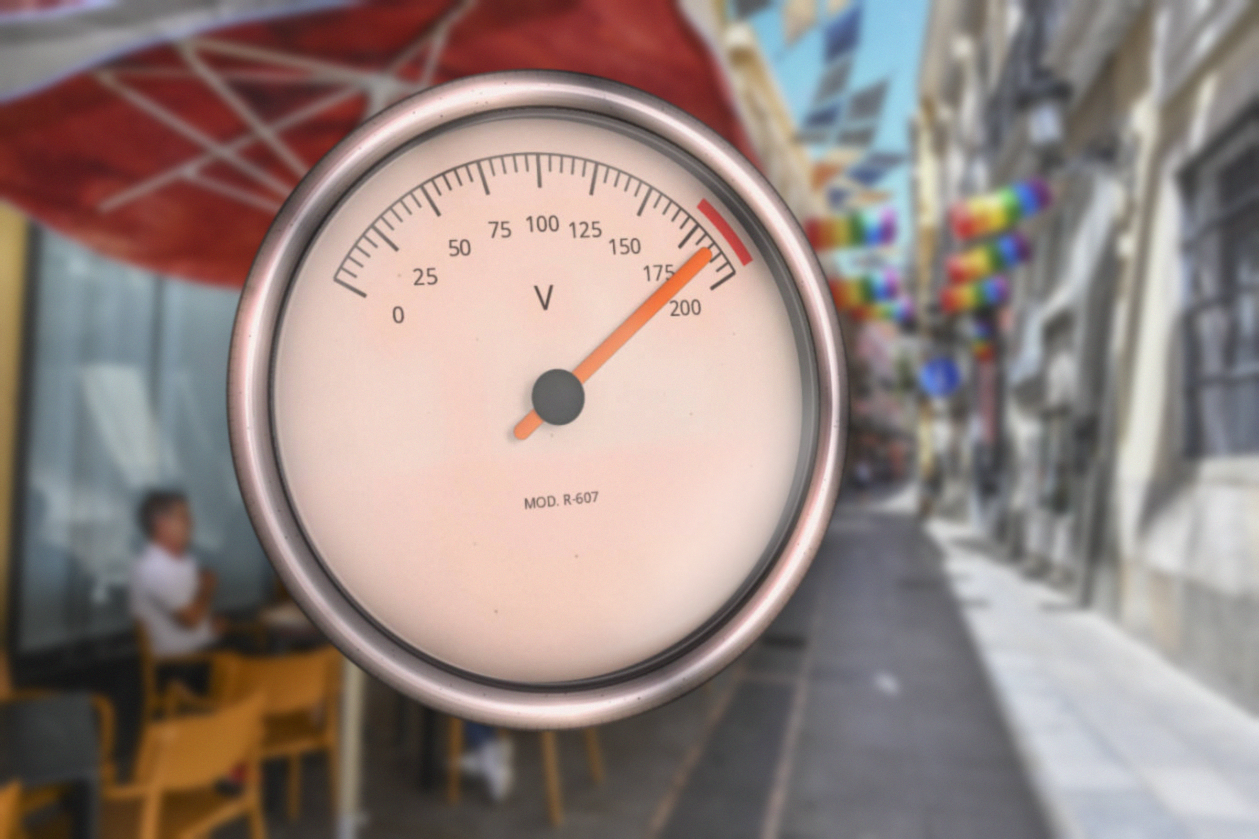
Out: 185; V
